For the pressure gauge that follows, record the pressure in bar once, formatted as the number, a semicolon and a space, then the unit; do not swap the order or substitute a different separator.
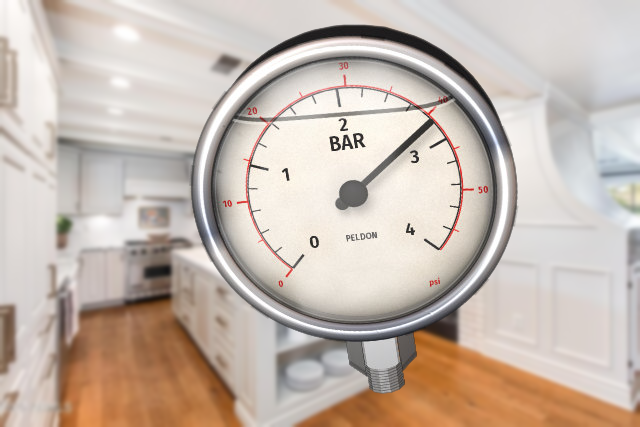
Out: 2.8; bar
